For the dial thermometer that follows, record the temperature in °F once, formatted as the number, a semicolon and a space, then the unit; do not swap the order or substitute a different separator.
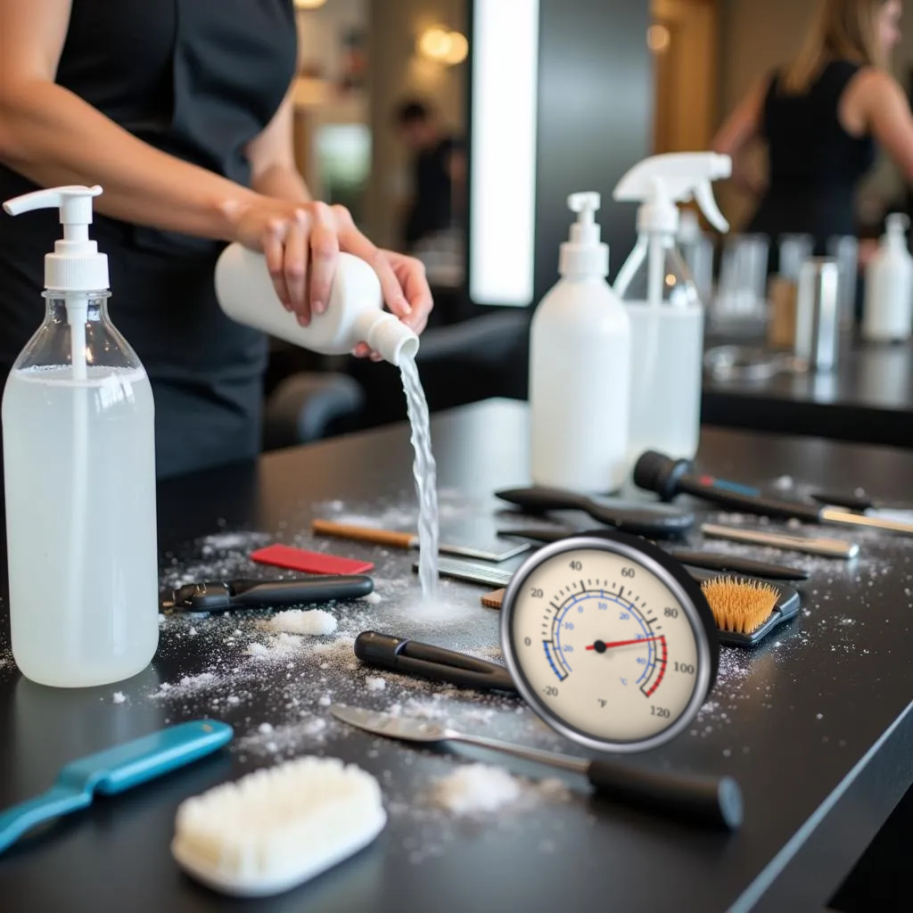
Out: 88; °F
